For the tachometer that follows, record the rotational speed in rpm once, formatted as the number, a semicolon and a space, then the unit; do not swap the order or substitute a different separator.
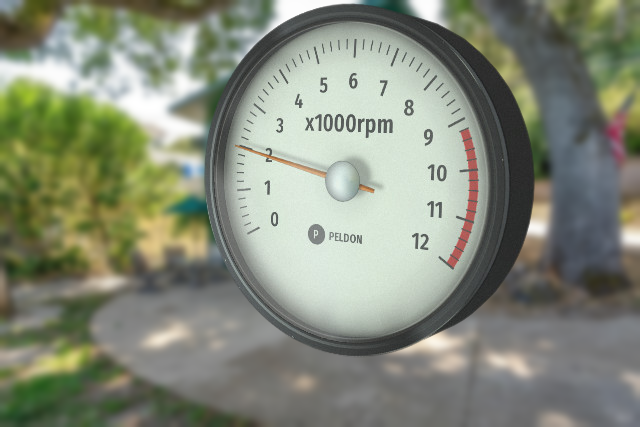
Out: 2000; rpm
